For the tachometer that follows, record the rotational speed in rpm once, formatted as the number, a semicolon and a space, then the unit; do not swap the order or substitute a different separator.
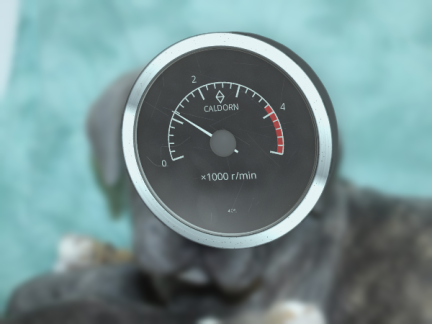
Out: 1200; rpm
